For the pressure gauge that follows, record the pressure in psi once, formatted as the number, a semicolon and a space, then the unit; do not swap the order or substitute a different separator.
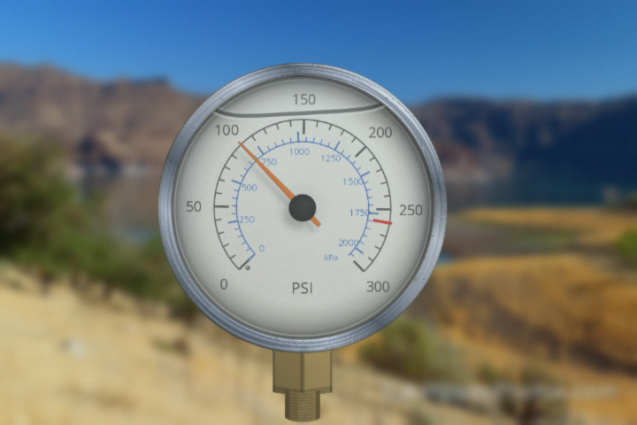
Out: 100; psi
